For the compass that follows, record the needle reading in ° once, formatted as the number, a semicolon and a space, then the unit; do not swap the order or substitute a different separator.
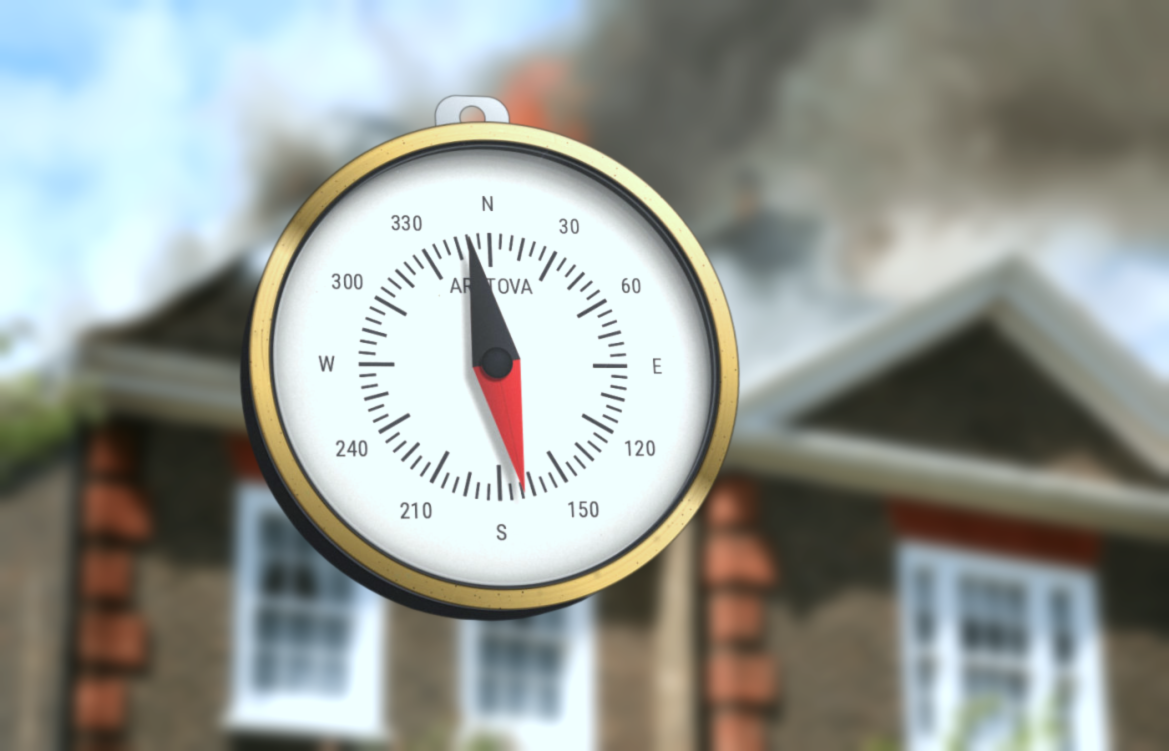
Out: 170; °
